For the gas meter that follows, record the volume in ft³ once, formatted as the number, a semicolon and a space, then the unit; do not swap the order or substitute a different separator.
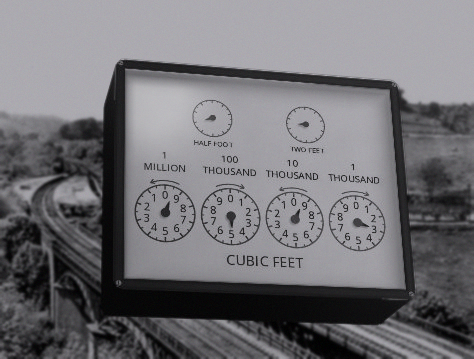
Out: 949300; ft³
